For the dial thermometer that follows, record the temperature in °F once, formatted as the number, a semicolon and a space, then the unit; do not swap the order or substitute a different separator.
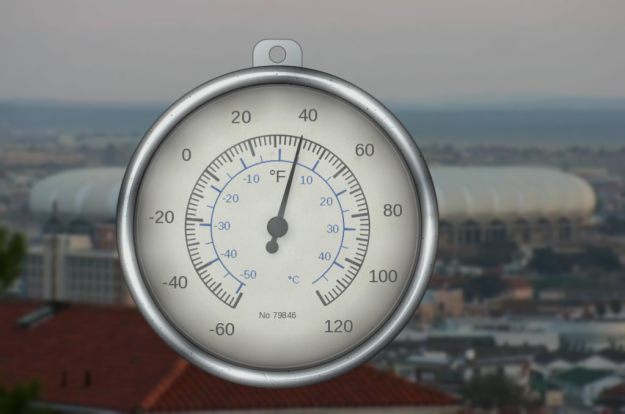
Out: 40; °F
